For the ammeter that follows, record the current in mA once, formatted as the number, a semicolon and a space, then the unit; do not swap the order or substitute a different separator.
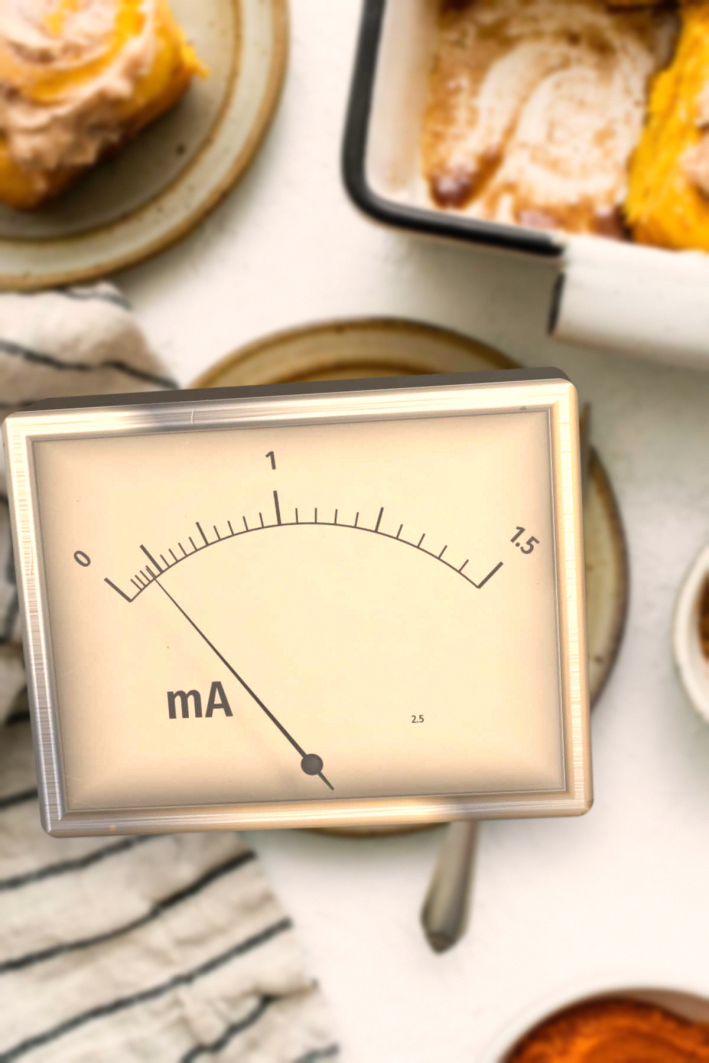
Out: 0.45; mA
